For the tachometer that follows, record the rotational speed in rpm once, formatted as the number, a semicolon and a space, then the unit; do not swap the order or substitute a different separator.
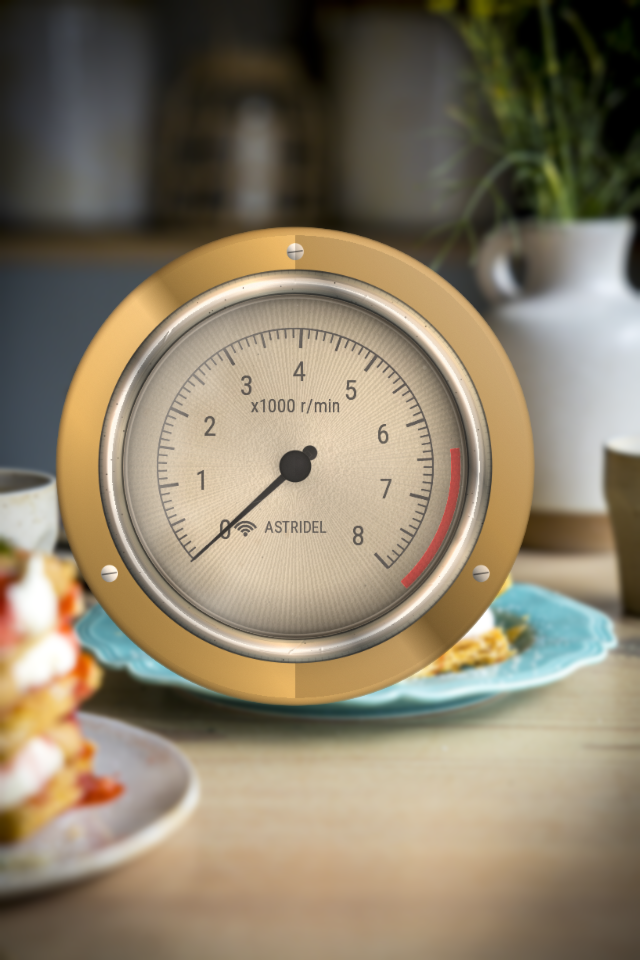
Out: 0; rpm
